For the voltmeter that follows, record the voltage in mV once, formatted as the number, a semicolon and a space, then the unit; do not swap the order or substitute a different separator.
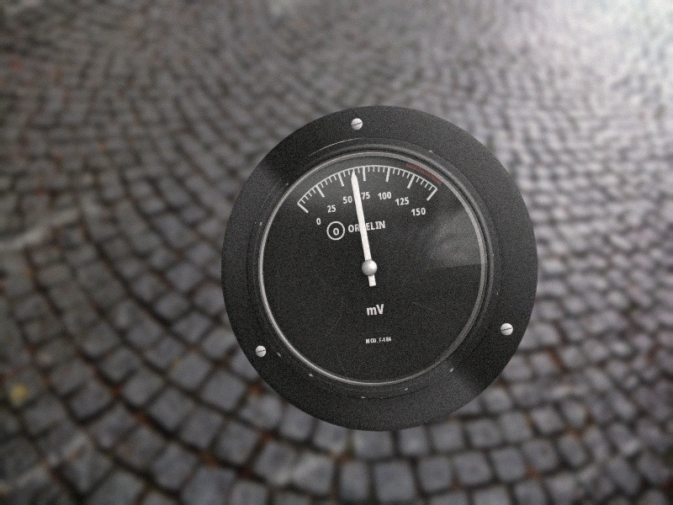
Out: 65; mV
